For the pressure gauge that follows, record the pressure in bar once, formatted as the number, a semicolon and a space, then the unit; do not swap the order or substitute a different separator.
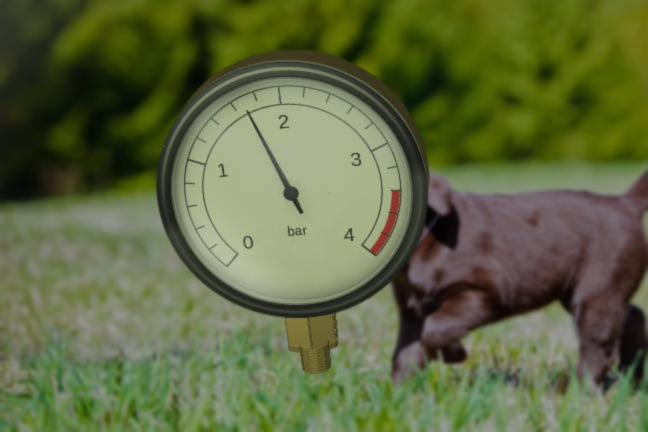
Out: 1.7; bar
